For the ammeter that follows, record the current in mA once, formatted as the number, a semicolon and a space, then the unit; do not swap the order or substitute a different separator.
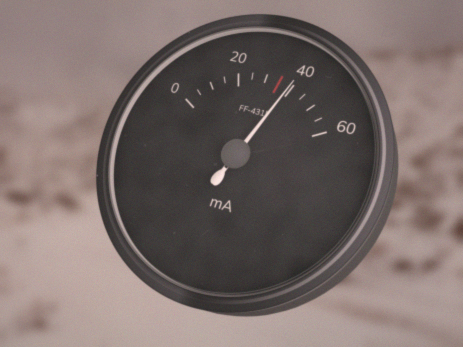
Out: 40; mA
